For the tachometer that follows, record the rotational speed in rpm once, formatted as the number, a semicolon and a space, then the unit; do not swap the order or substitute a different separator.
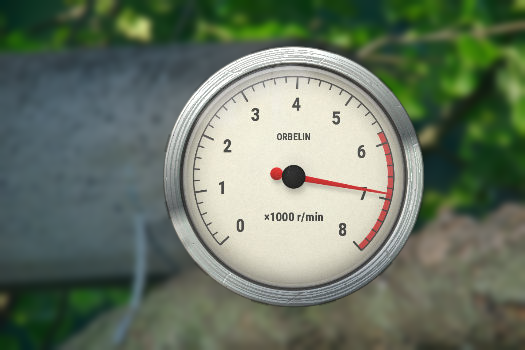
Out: 6900; rpm
